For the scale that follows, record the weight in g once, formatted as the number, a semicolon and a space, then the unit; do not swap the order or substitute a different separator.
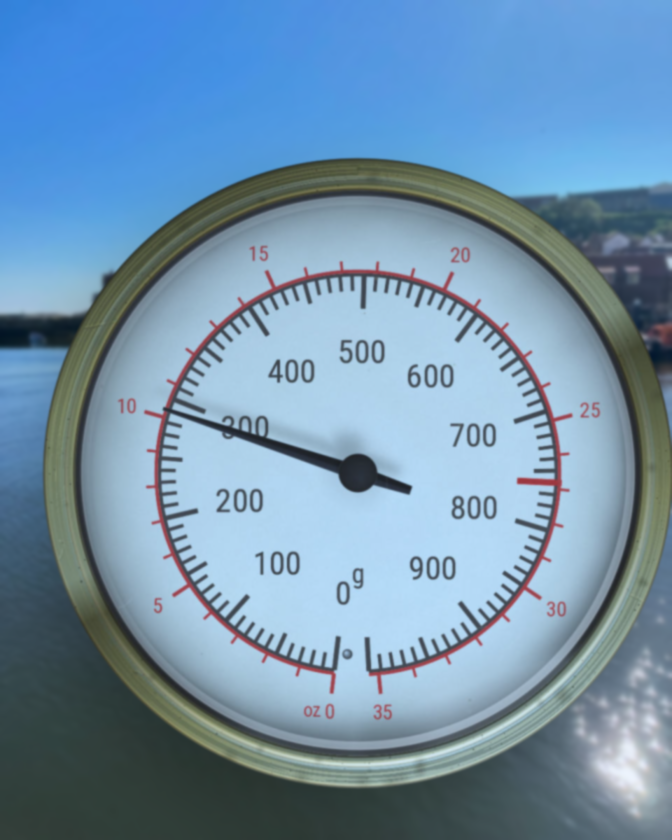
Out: 290; g
